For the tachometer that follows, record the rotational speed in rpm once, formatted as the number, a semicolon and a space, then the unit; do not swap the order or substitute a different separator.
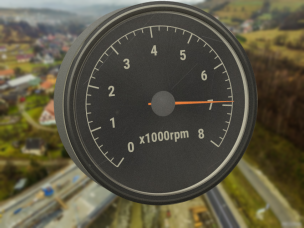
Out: 6900; rpm
